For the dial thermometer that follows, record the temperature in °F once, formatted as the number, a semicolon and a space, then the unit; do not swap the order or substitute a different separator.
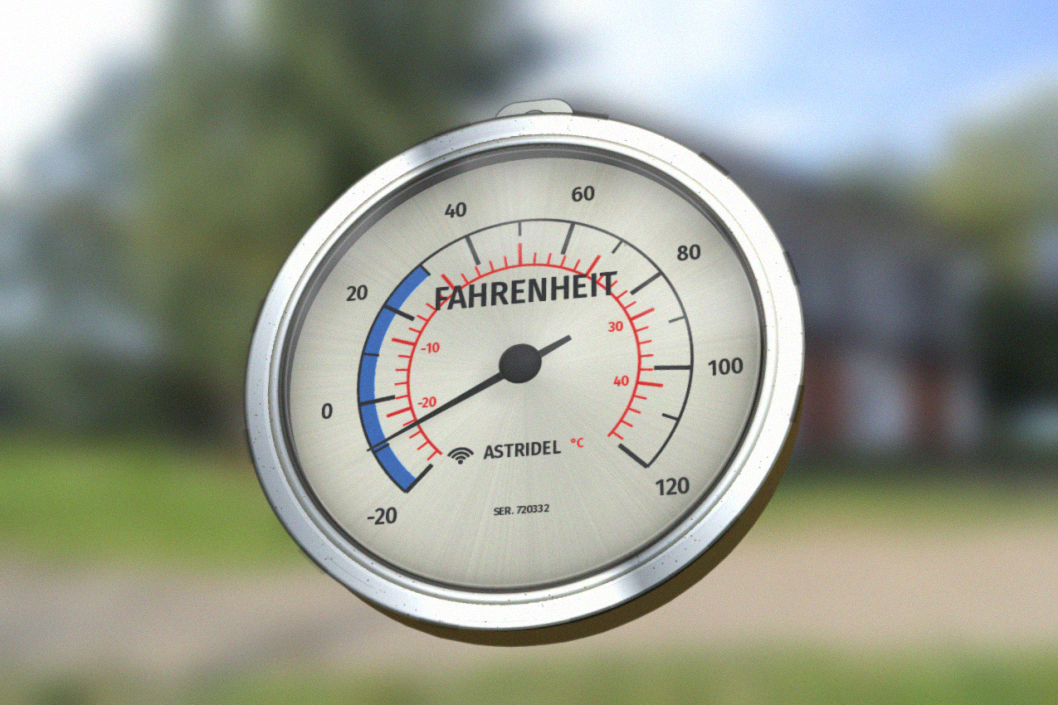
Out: -10; °F
